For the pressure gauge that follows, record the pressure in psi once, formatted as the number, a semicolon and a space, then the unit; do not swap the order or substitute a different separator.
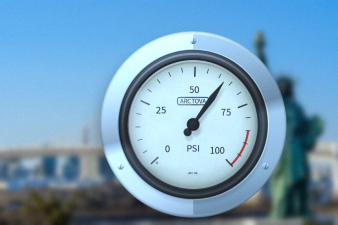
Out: 62.5; psi
